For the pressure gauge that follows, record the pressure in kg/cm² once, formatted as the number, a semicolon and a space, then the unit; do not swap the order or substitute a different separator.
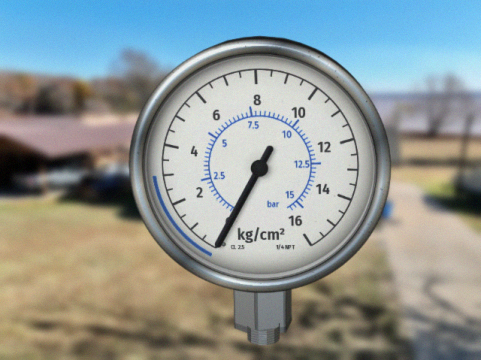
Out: 0; kg/cm²
